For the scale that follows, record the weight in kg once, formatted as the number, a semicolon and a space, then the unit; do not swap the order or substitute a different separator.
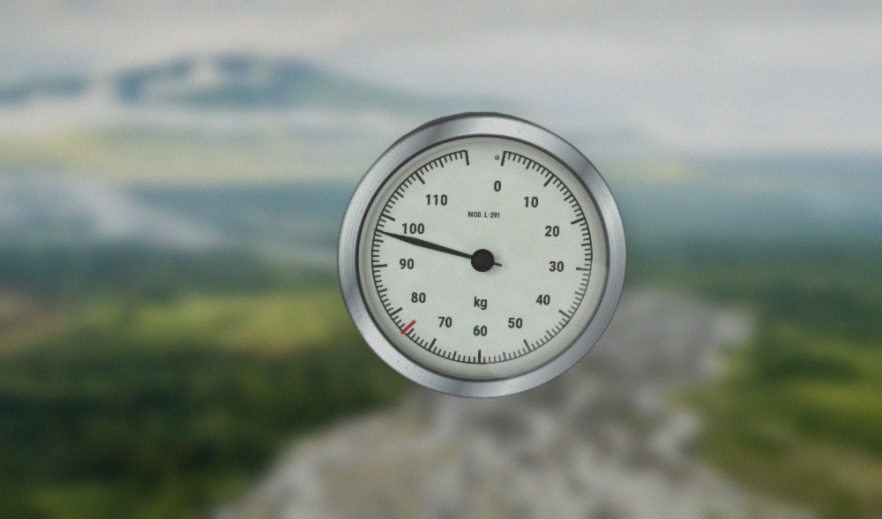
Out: 97; kg
